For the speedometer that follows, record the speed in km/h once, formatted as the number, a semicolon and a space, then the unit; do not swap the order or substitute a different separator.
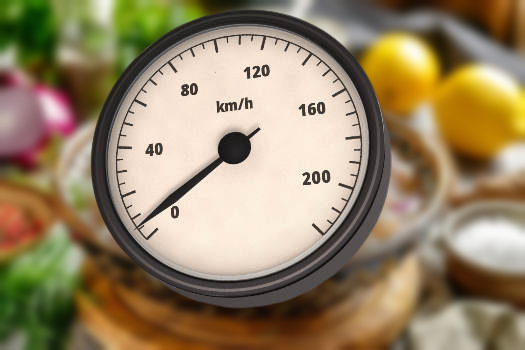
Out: 5; km/h
